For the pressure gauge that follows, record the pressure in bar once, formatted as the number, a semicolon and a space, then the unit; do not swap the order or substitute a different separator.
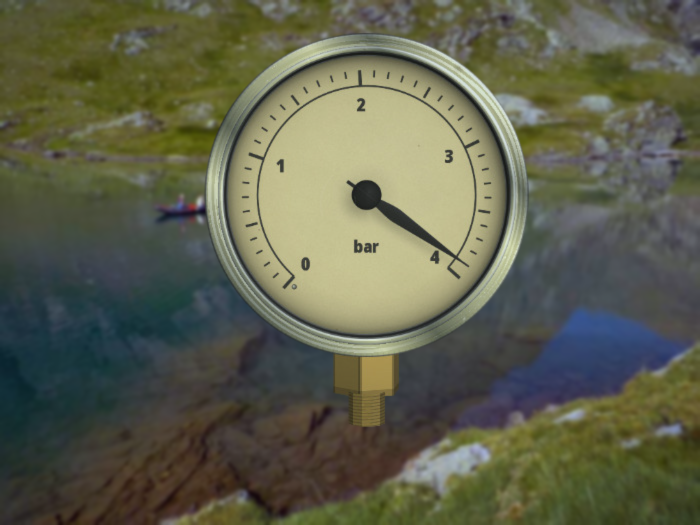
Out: 3.9; bar
